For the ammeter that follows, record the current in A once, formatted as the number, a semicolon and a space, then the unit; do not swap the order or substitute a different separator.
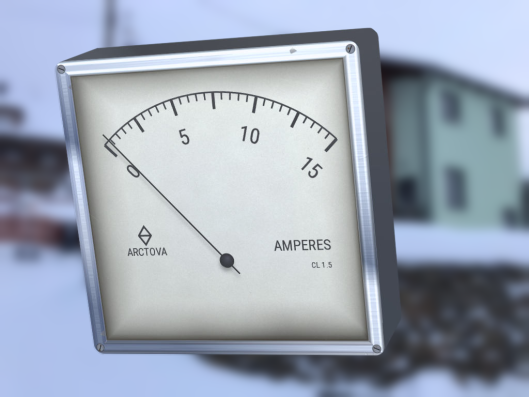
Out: 0.5; A
